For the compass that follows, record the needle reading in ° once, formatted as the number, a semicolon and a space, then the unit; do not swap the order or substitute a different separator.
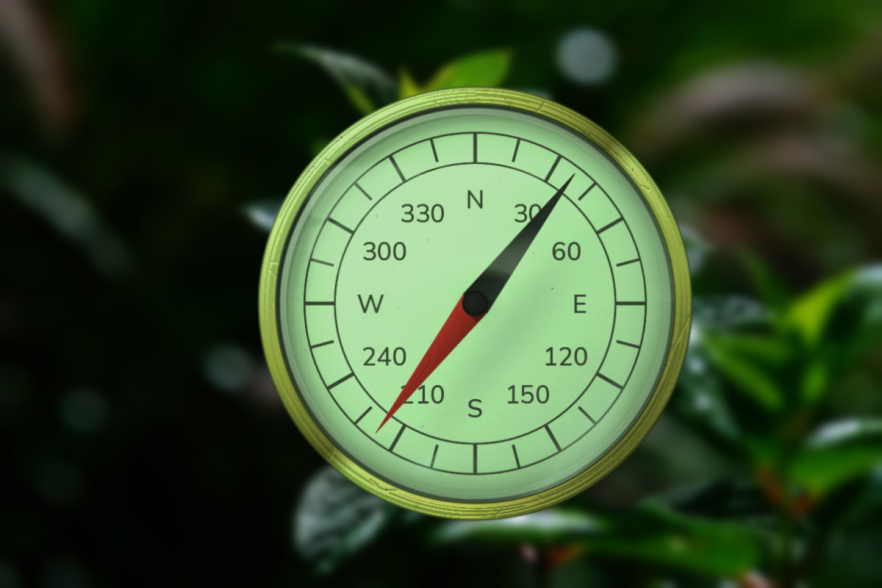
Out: 217.5; °
